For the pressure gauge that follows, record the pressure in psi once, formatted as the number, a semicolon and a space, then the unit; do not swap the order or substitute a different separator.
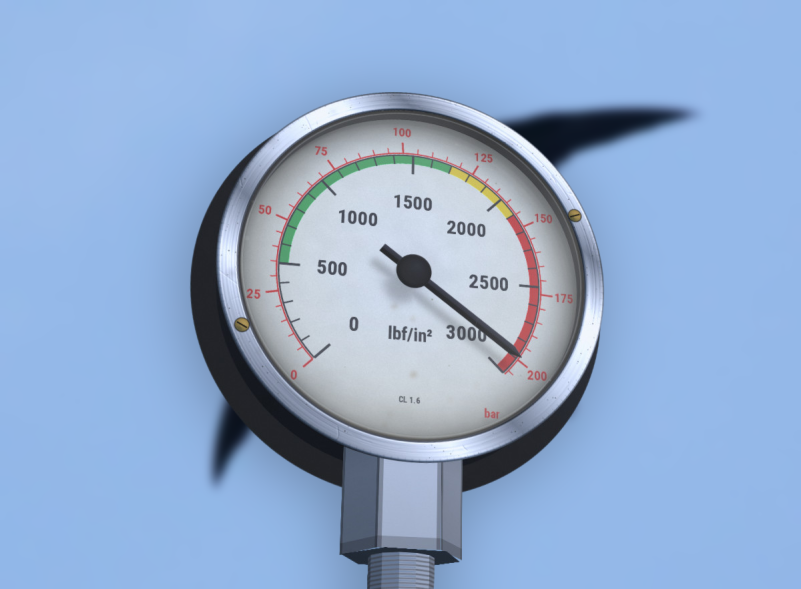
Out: 2900; psi
